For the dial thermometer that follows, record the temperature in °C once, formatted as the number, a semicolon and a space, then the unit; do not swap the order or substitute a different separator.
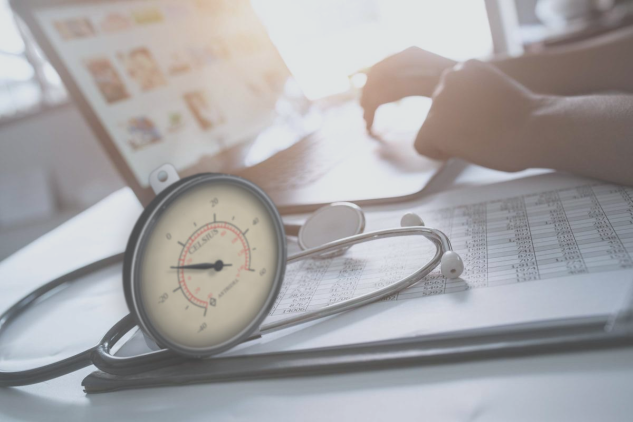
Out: -10; °C
